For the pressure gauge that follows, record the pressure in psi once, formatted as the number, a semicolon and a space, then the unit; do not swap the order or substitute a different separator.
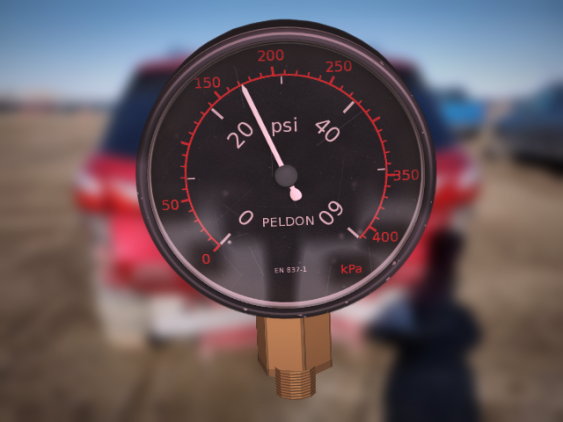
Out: 25; psi
